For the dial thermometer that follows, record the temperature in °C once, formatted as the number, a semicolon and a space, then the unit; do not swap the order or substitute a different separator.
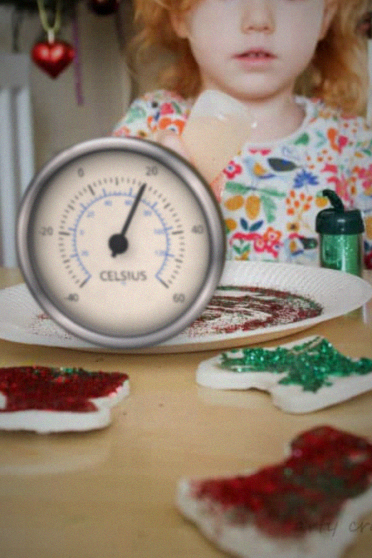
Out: 20; °C
